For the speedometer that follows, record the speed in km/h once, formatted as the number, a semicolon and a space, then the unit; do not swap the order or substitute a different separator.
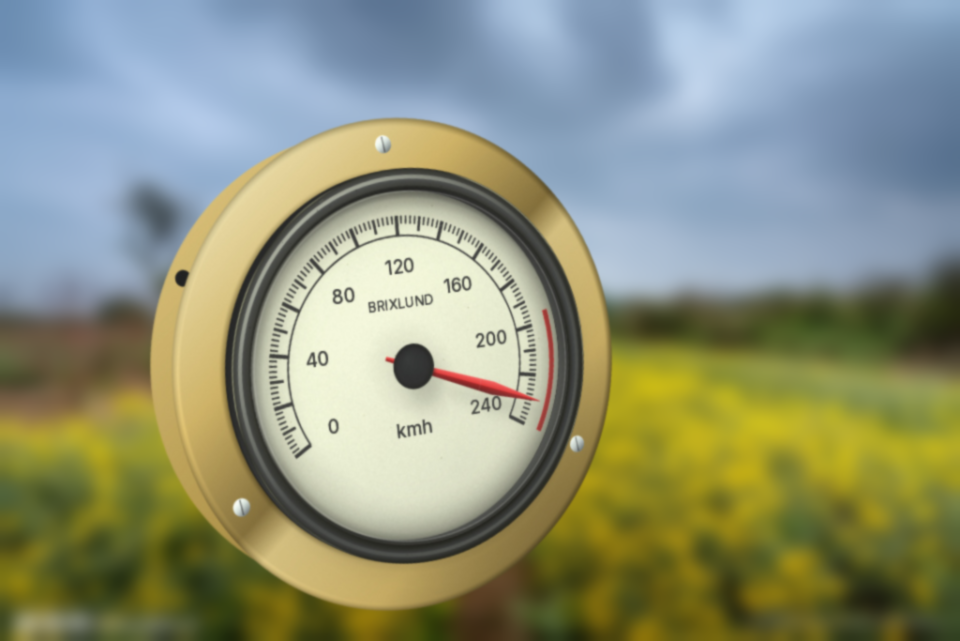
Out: 230; km/h
